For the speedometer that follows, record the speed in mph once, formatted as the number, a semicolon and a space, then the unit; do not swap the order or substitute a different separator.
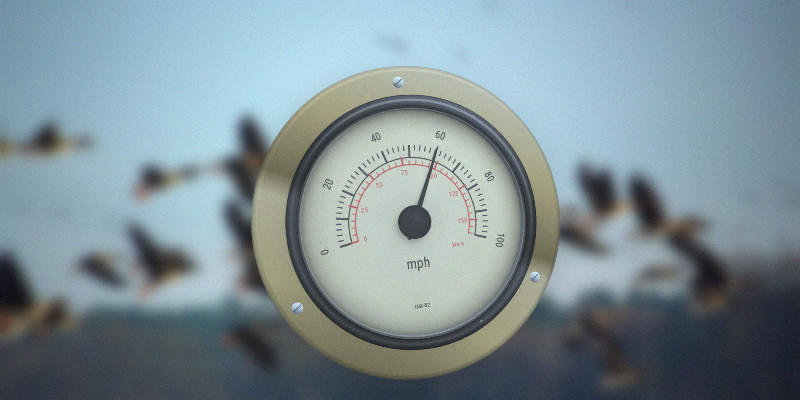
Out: 60; mph
